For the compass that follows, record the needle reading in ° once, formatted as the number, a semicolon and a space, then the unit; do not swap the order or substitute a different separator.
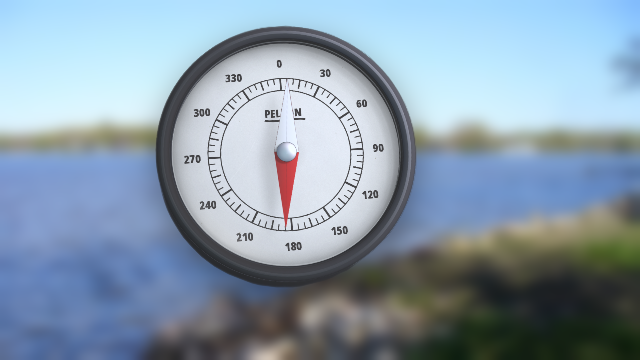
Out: 185; °
